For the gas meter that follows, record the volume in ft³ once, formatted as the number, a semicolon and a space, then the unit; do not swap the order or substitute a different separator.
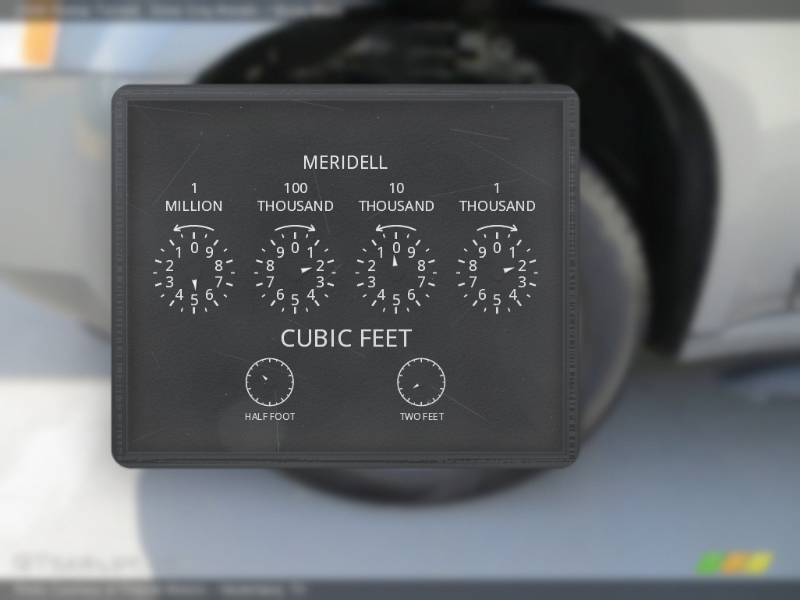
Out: 520200; ft³
